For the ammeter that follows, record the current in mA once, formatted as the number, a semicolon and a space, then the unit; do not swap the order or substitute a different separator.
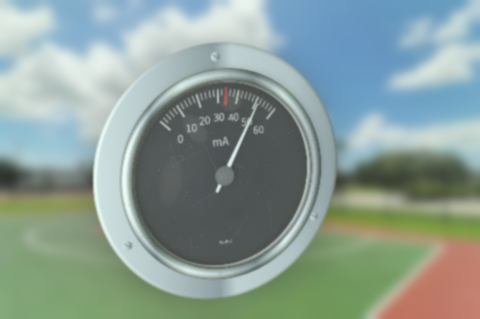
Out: 50; mA
